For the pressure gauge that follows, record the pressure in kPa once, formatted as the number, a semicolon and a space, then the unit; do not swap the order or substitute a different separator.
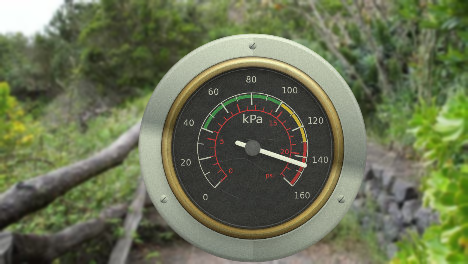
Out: 145; kPa
